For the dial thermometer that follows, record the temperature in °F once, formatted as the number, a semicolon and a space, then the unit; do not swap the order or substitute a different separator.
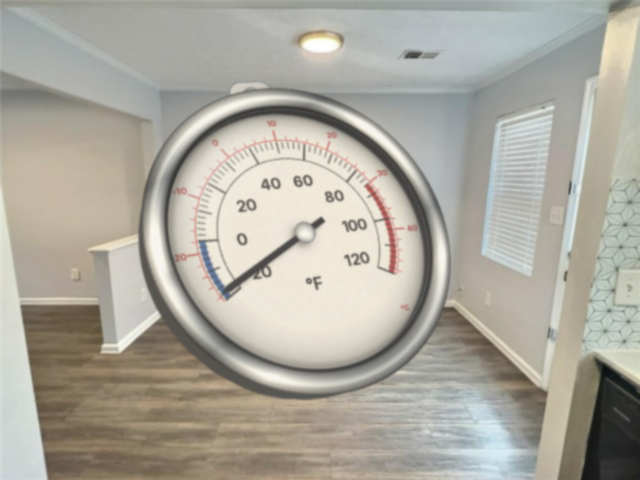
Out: -18; °F
